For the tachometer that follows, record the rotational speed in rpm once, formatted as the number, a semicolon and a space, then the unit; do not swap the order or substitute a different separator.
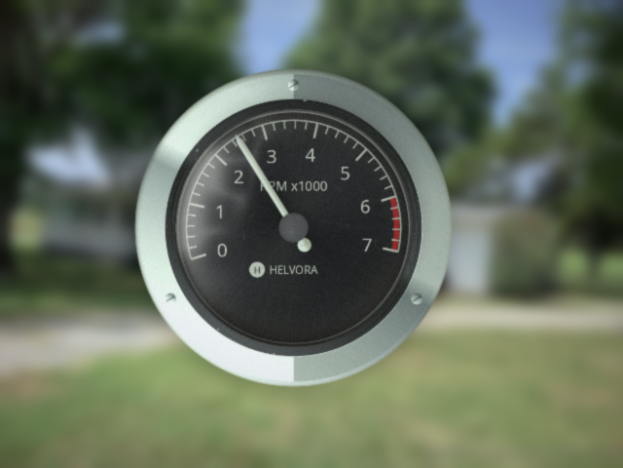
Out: 2500; rpm
